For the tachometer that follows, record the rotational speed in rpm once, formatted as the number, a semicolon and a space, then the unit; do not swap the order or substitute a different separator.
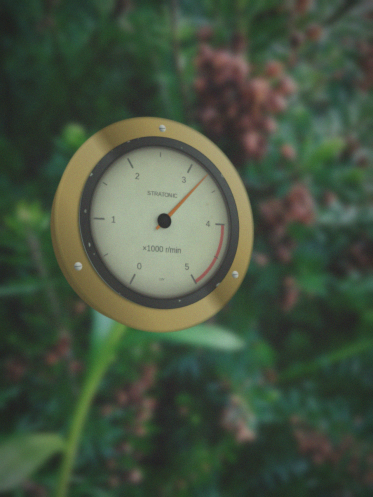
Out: 3250; rpm
